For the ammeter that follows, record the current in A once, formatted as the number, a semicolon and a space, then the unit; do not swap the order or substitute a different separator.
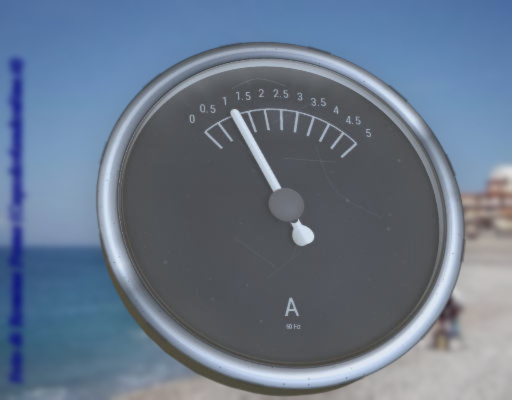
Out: 1; A
